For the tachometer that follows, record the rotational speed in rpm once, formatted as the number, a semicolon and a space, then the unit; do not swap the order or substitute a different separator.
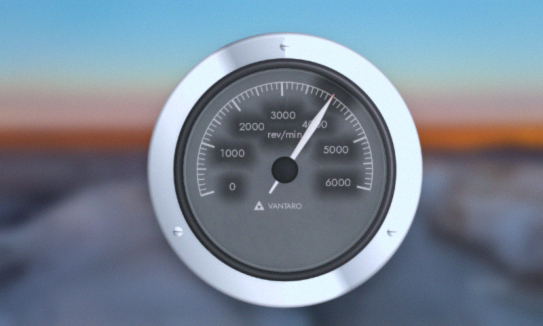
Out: 4000; rpm
